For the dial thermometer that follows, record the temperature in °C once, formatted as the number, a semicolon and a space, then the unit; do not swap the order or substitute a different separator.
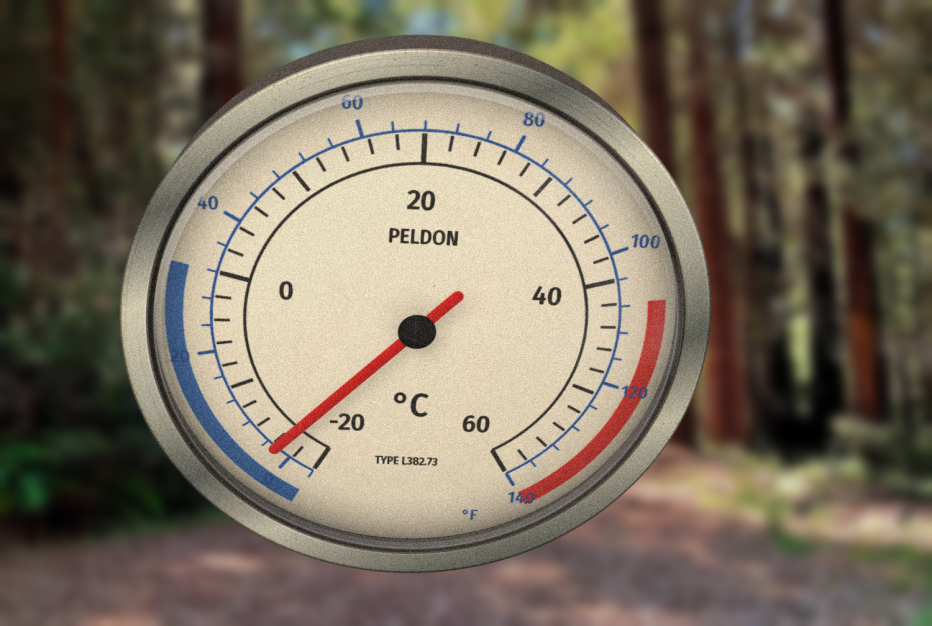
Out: -16; °C
